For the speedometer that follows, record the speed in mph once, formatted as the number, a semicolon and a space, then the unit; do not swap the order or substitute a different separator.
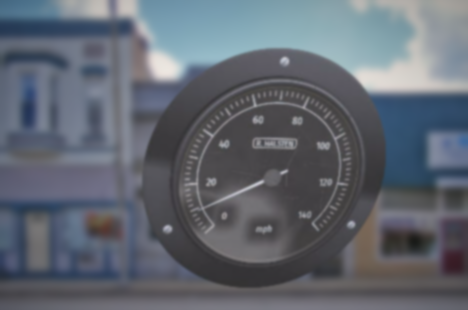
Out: 10; mph
